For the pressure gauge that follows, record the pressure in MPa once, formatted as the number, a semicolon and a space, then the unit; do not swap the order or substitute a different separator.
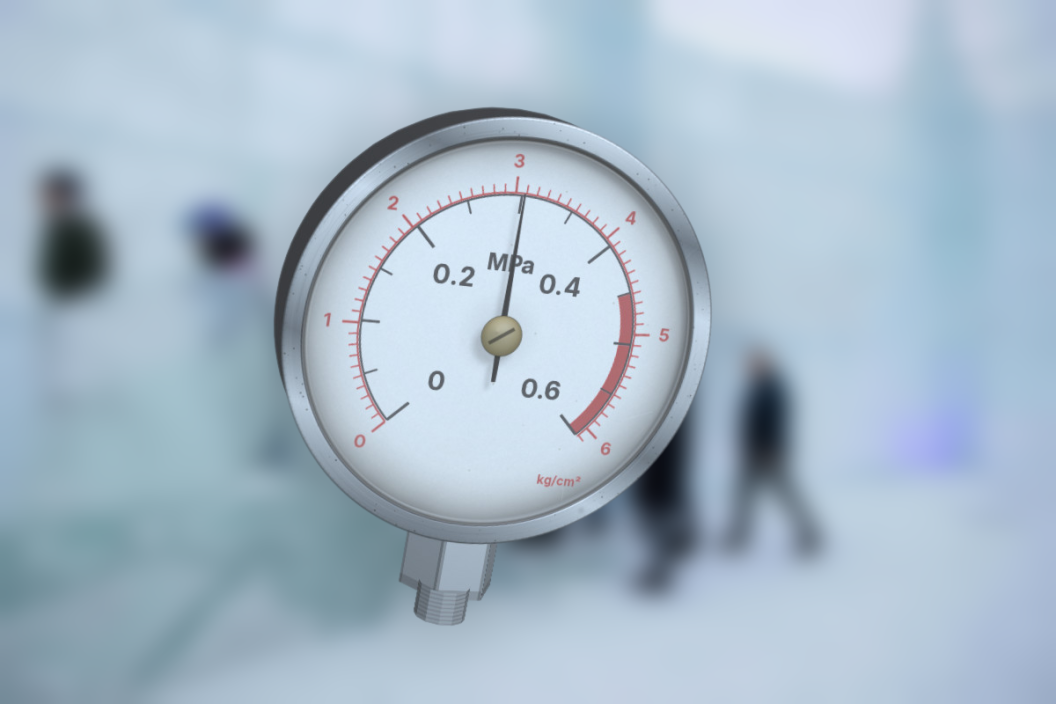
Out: 0.3; MPa
